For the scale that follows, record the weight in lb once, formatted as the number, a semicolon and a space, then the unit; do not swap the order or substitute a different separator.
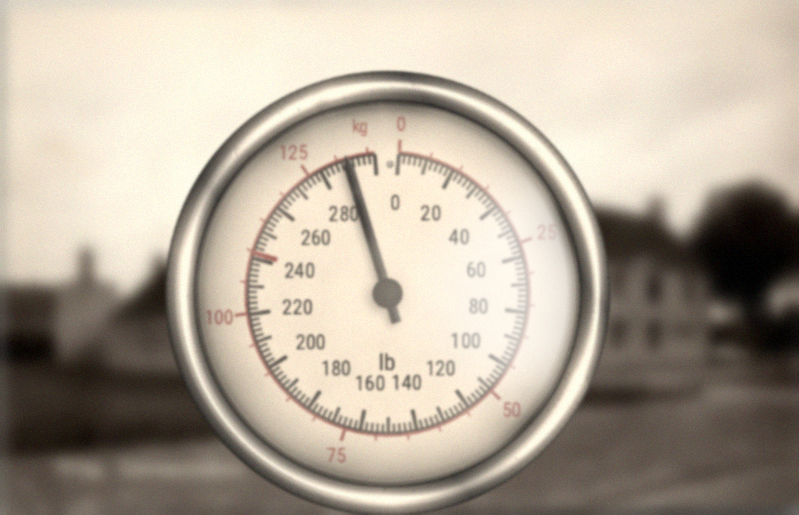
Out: 290; lb
